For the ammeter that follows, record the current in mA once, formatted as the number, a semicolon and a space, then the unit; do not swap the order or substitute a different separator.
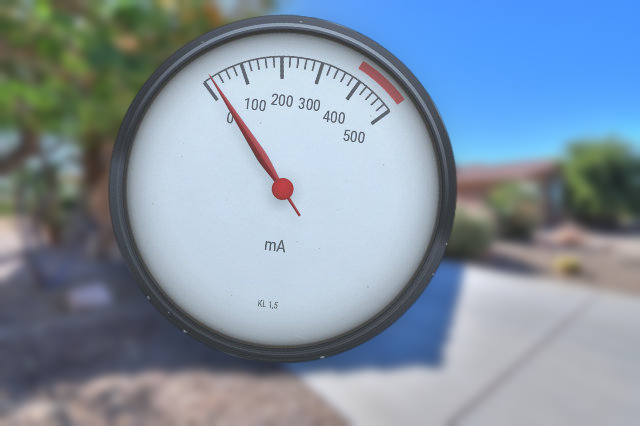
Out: 20; mA
